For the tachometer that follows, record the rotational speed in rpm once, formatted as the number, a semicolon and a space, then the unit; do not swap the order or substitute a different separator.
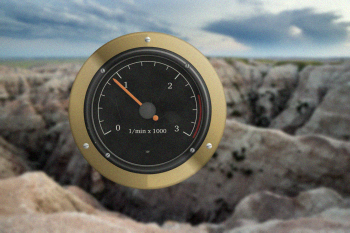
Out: 900; rpm
